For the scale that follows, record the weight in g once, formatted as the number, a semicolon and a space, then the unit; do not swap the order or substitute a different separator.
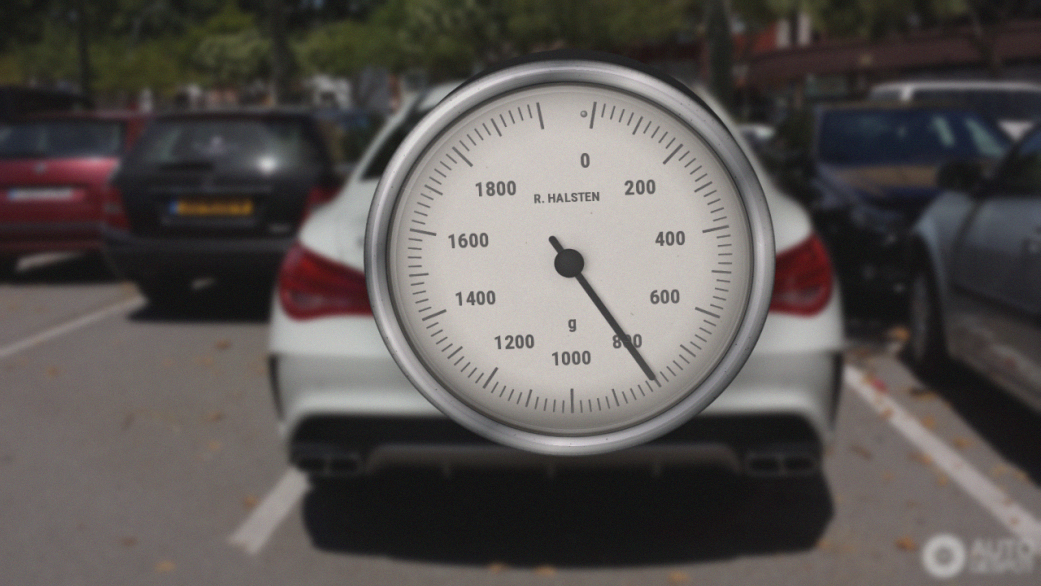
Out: 800; g
